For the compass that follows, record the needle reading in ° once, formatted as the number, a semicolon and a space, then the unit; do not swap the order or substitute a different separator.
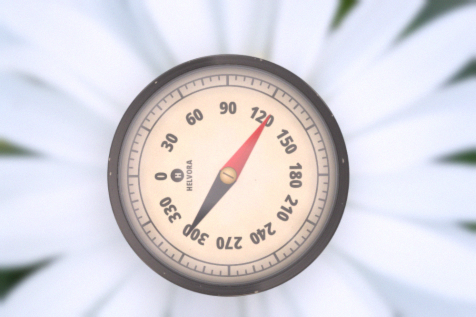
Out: 125; °
